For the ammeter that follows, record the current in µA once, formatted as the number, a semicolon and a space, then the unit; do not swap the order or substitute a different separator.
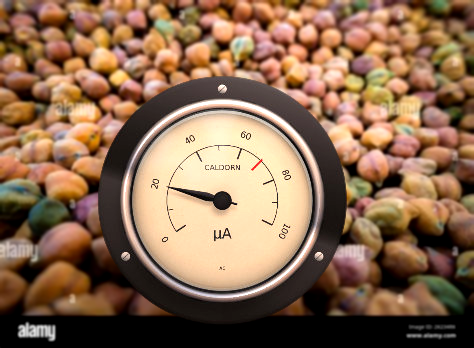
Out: 20; µA
